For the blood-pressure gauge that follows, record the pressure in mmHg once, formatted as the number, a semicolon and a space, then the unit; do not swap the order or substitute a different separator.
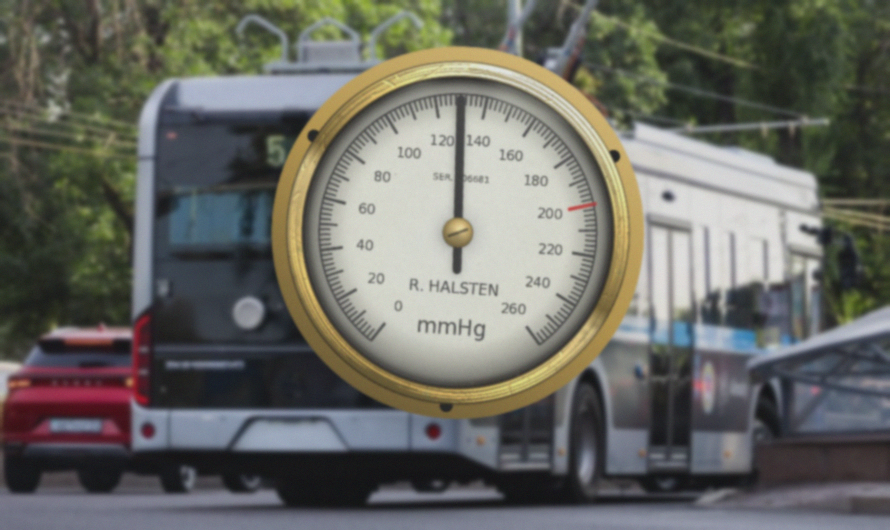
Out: 130; mmHg
